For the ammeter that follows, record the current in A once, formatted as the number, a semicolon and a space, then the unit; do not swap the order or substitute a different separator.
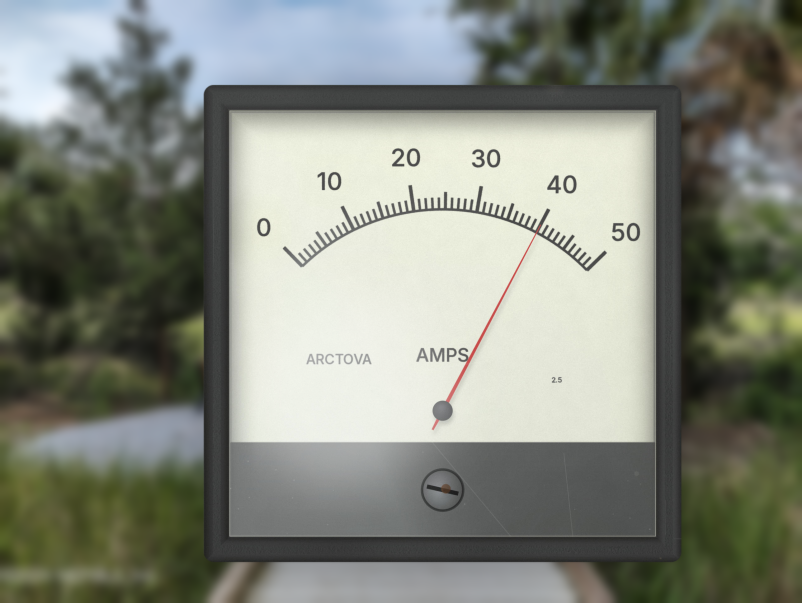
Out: 40; A
